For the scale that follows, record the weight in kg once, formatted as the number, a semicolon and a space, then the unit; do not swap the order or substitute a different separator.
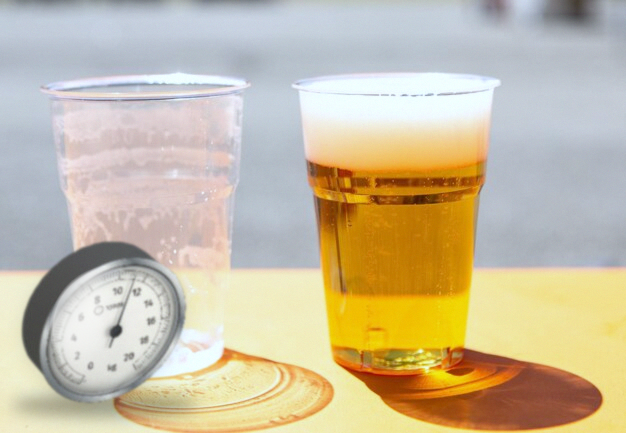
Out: 11; kg
